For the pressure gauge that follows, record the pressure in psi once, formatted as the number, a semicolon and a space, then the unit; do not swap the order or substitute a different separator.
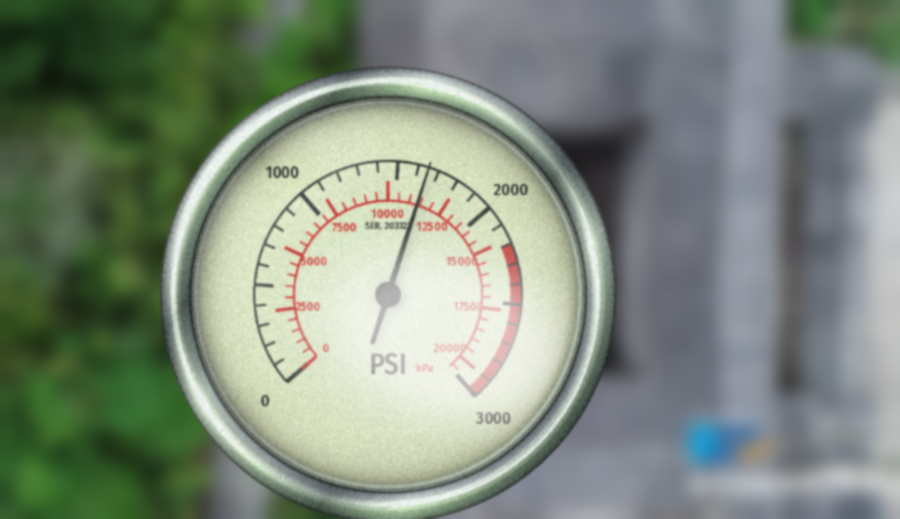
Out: 1650; psi
